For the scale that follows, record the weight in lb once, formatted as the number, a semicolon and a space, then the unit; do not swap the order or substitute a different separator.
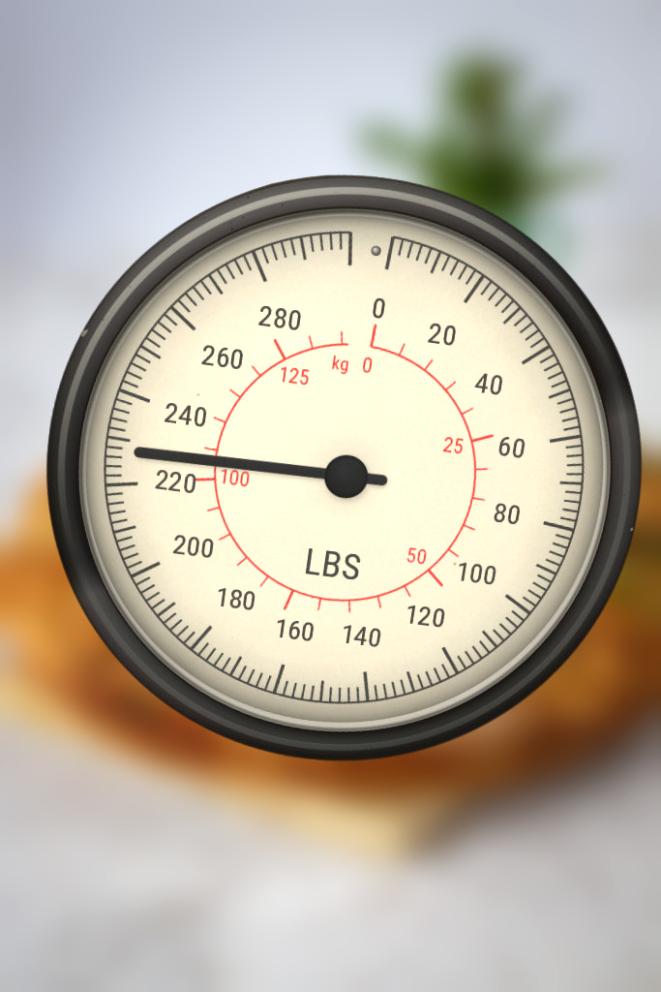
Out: 228; lb
